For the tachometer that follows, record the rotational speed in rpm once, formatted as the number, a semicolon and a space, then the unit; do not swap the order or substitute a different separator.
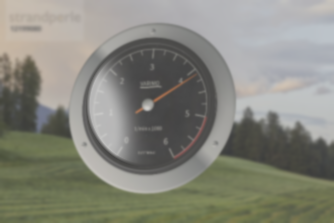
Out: 4125; rpm
